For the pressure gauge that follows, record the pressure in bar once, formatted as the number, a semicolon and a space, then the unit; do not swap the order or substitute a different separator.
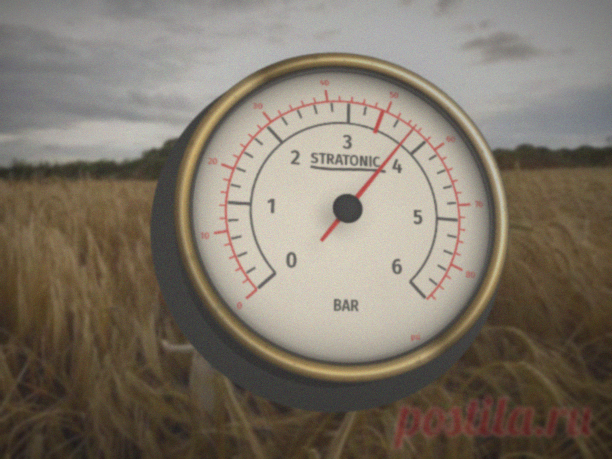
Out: 3.8; bar
